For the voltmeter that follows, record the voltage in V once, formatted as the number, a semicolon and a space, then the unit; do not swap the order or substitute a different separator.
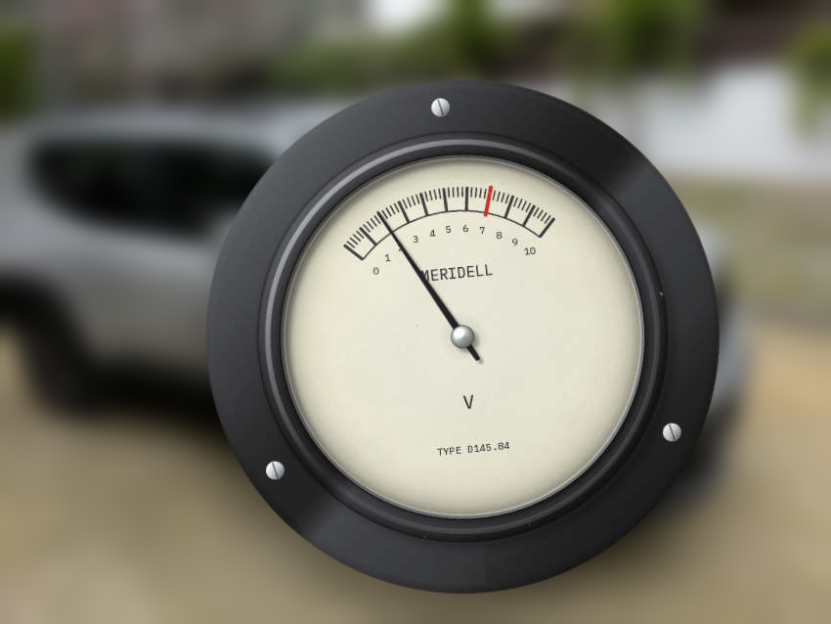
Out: 2; V
